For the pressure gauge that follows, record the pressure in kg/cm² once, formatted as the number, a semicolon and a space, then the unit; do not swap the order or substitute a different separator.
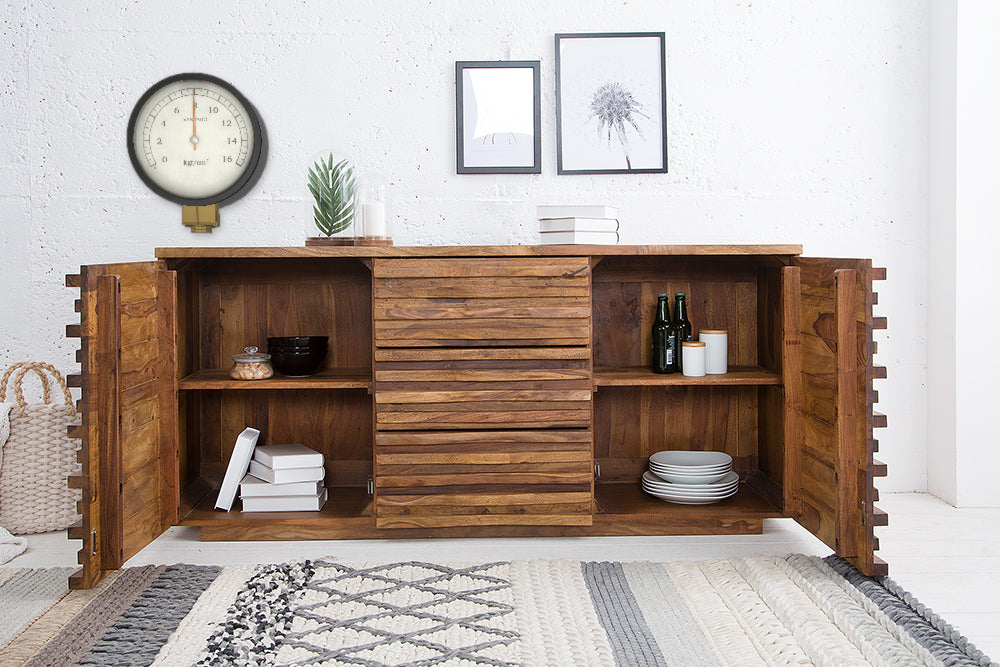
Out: 8; kg/cm²
